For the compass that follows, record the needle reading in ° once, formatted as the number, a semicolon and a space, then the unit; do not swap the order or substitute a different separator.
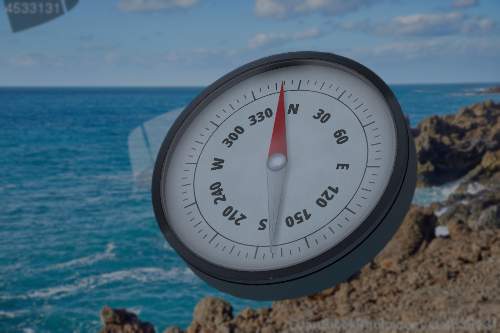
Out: 350; °
